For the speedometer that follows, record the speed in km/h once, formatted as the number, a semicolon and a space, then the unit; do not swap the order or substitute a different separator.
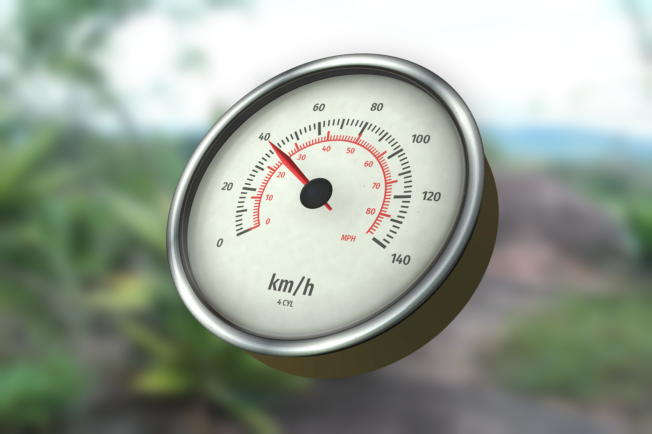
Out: 40; km/h
